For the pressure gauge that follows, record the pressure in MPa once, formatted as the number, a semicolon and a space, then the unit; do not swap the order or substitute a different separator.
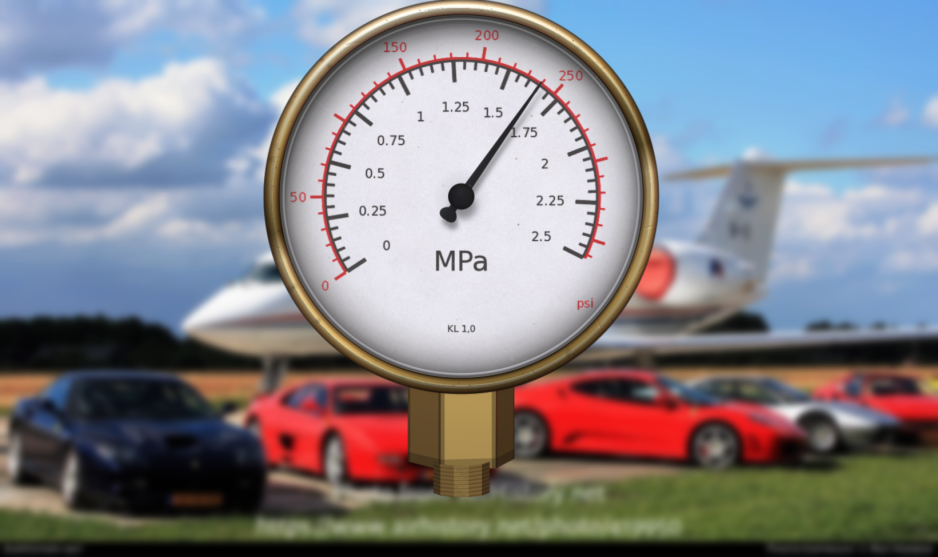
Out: 1.65; MPa
